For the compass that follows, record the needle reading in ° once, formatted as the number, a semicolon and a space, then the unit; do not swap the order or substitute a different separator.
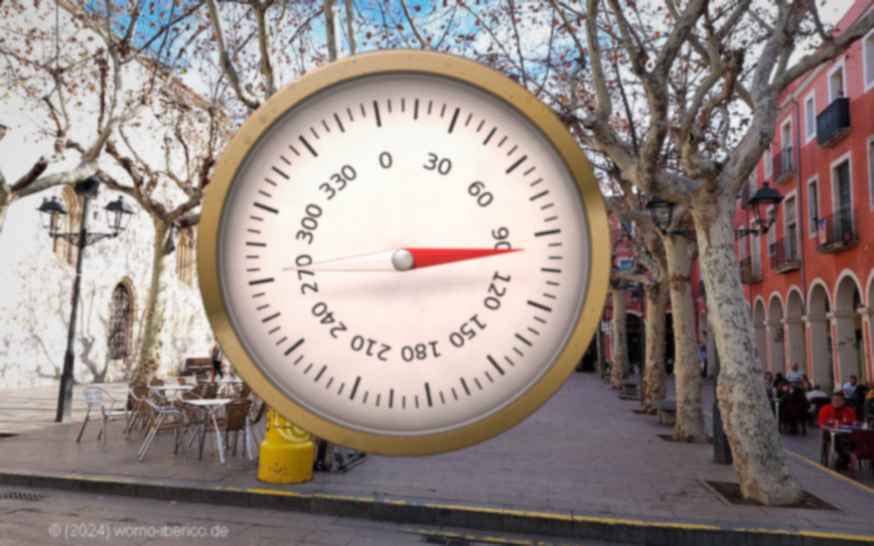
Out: 95; °
